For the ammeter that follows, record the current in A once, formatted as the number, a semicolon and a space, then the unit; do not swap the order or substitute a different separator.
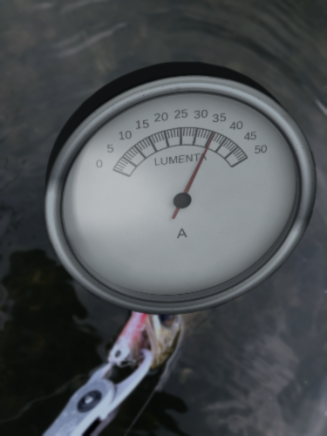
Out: 35; A
